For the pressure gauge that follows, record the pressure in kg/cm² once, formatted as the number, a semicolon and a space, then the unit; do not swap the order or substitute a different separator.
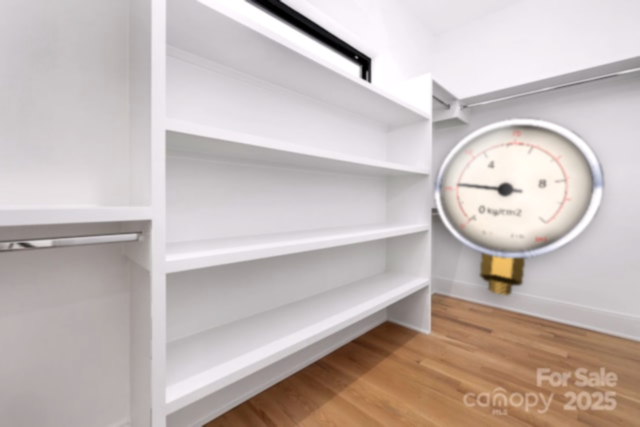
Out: 2; kg/cm²
